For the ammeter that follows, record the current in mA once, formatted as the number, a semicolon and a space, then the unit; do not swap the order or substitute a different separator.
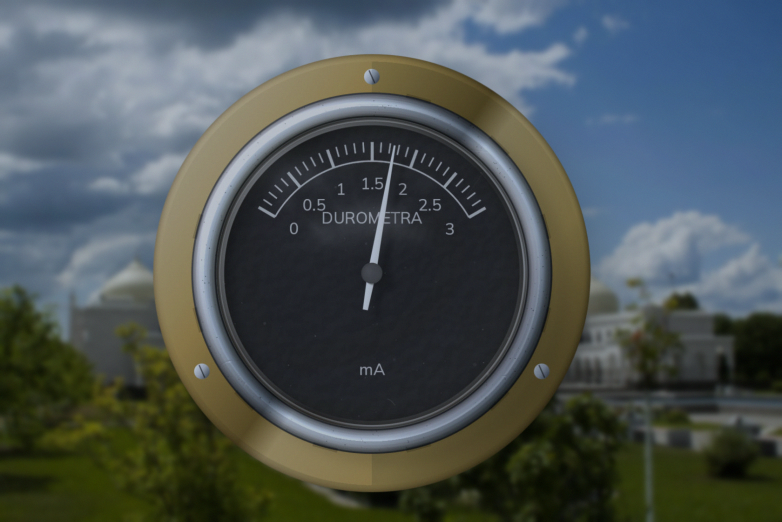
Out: 1.75; mA
